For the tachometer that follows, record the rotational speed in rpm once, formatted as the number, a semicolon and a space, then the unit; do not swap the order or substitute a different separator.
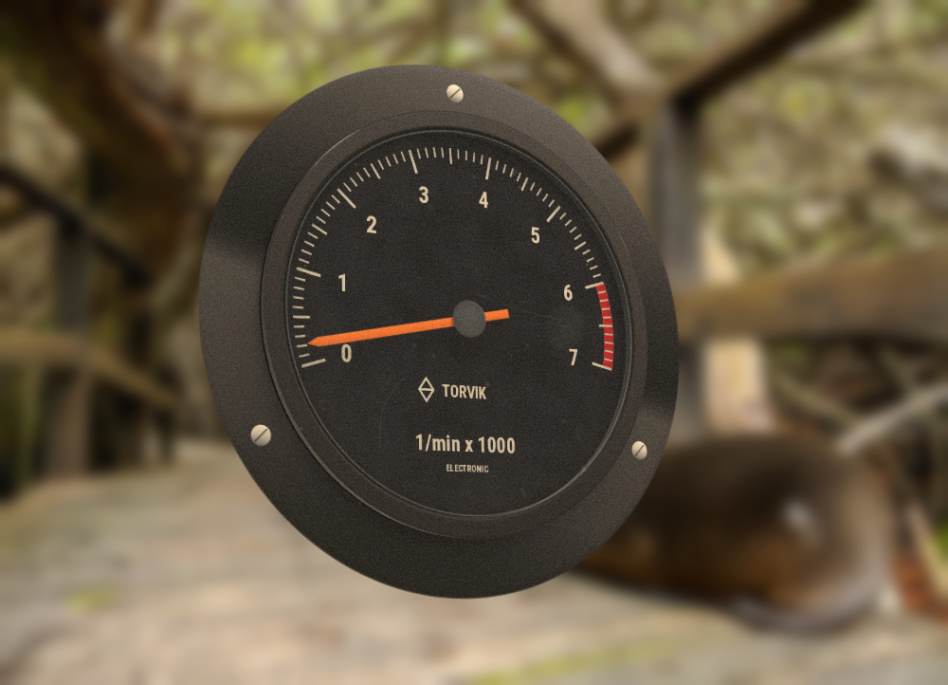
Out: 200; rpm
